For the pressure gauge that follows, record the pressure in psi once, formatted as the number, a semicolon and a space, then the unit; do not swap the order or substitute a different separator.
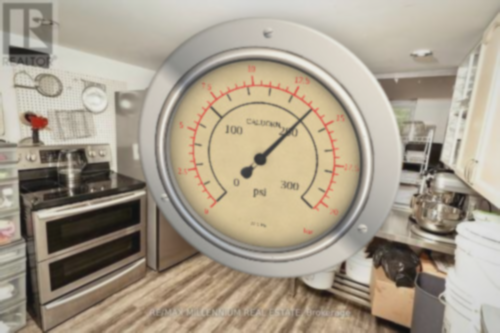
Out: 200; psi
